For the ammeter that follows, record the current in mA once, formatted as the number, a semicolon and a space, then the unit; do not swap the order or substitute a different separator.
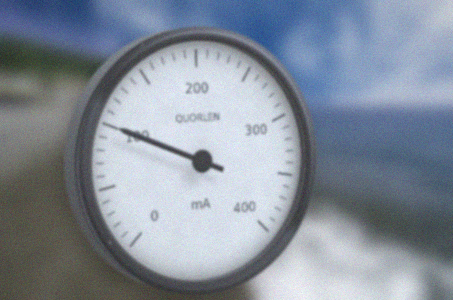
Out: 100; mA
